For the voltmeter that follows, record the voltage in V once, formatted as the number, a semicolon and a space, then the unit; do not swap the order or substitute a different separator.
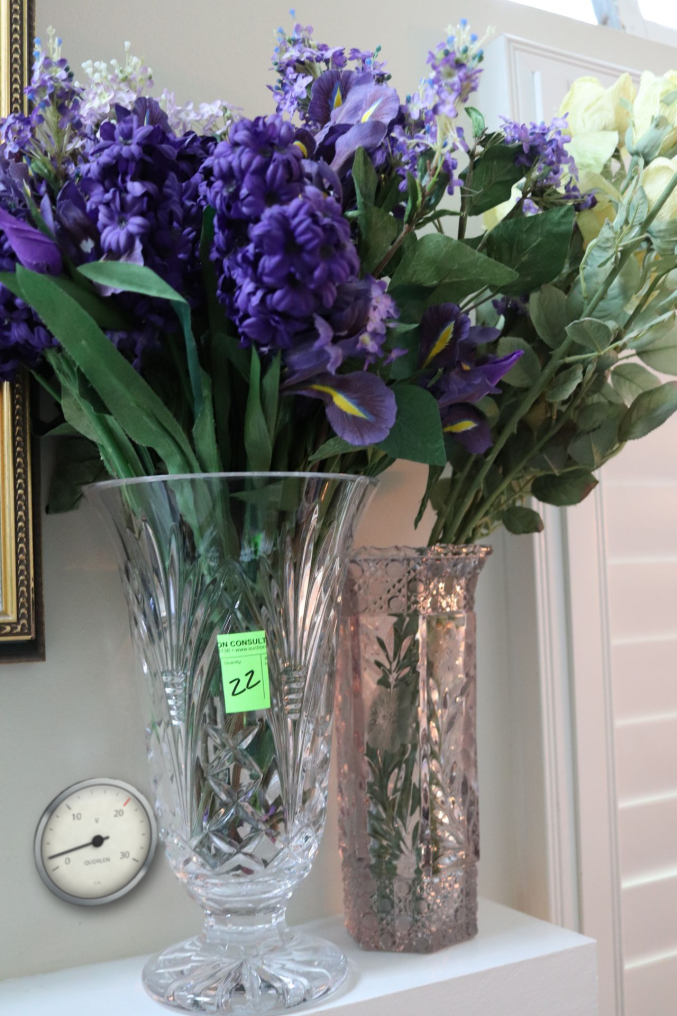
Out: 2; V
